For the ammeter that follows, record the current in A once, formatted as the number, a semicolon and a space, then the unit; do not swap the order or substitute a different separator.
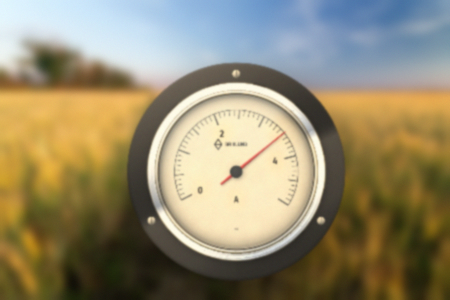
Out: 3.5; A
